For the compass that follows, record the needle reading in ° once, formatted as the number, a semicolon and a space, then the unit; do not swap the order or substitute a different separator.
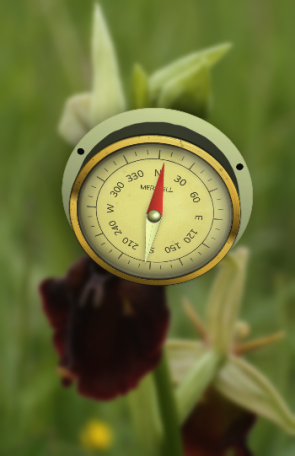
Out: 5; °
